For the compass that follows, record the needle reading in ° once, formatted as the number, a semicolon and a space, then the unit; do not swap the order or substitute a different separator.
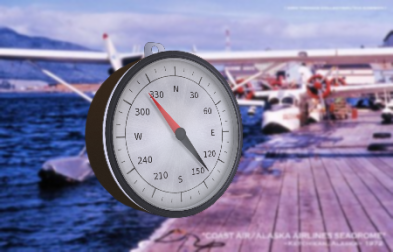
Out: 320; °
